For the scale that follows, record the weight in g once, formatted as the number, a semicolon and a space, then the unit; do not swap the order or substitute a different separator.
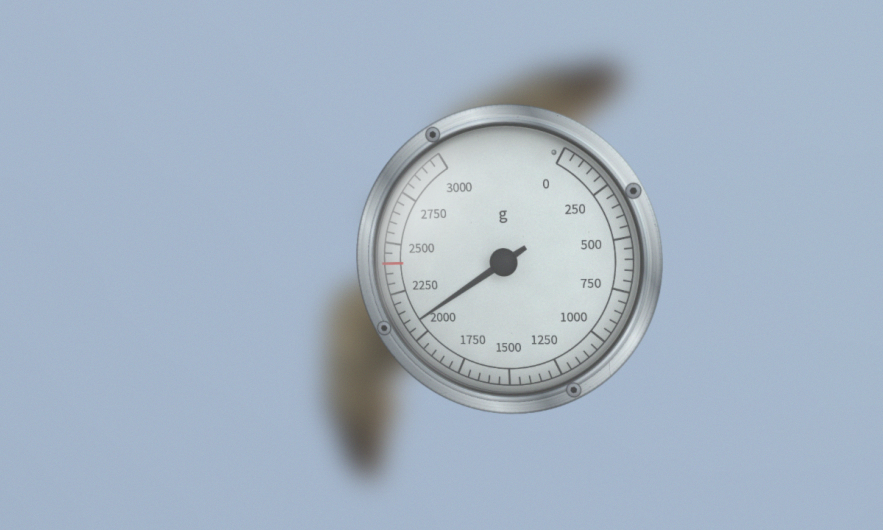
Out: 2075; g
